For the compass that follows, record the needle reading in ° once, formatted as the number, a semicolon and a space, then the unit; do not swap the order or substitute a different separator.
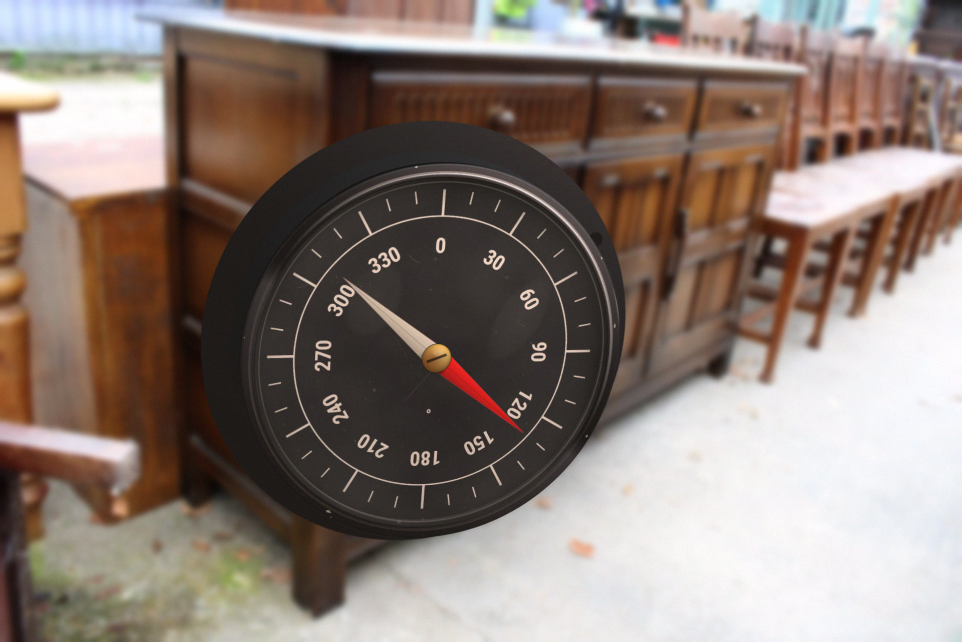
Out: 130; °
